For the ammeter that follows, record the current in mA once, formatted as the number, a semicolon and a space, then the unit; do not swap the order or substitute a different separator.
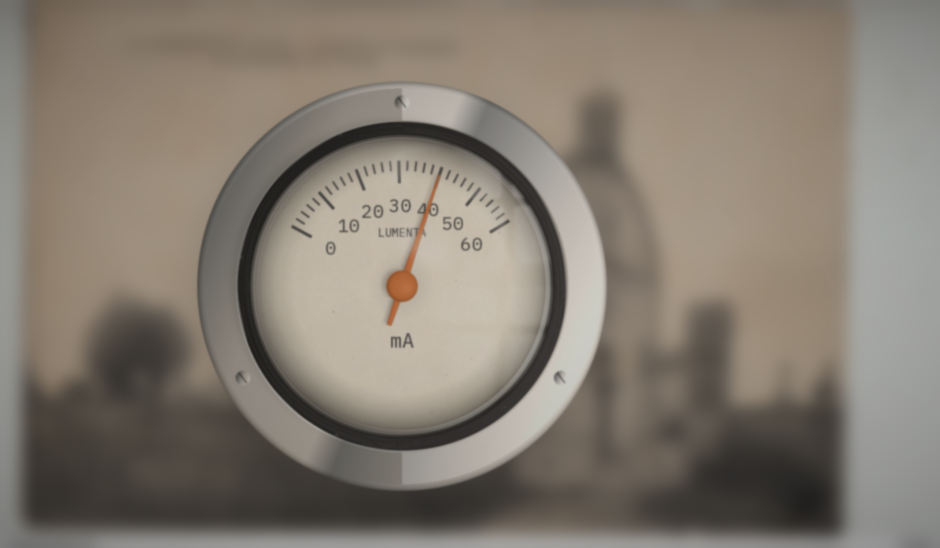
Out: 40; mA
